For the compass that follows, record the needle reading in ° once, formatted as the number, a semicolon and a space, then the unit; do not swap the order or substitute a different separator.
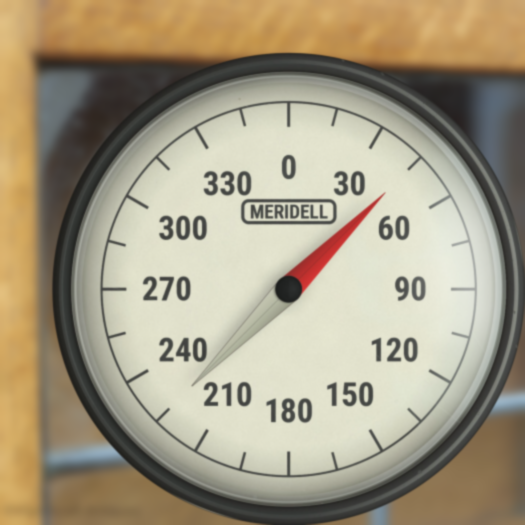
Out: 45; °
